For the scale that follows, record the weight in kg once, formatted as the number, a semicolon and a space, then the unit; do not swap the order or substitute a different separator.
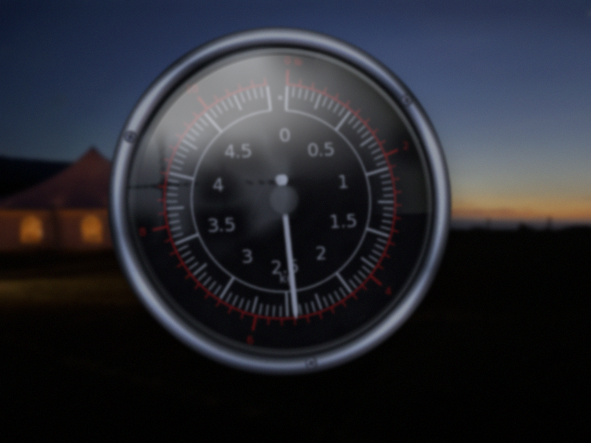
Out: 2.45; kg
